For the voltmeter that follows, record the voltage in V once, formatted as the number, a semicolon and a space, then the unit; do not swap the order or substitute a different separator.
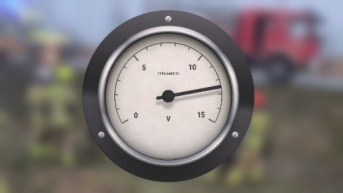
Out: 12.5; V
